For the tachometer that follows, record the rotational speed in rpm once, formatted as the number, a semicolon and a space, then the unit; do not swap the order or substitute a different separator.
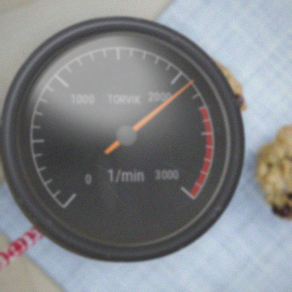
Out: 2100; rpm
